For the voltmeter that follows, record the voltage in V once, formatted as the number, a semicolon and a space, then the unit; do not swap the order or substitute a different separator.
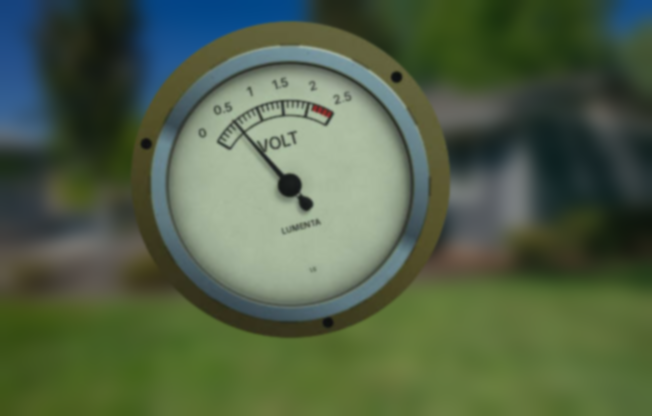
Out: 0.5; V
